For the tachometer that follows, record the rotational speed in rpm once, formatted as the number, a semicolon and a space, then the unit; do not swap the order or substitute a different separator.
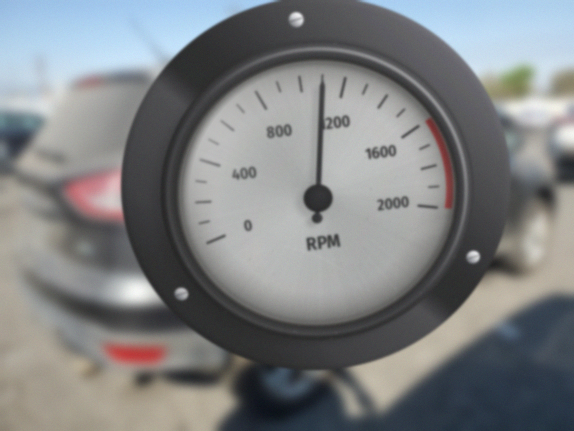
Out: 1100; rpm
